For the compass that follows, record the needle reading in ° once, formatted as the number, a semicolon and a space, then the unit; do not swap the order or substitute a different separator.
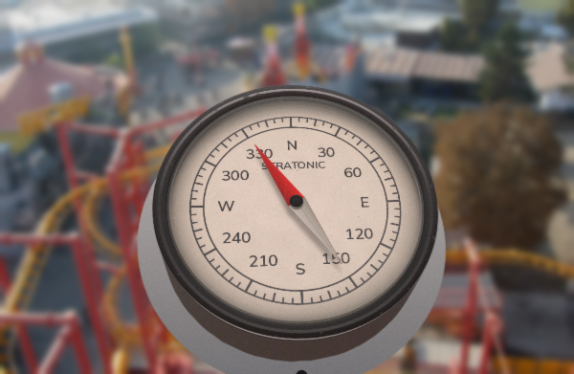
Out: 330; °
